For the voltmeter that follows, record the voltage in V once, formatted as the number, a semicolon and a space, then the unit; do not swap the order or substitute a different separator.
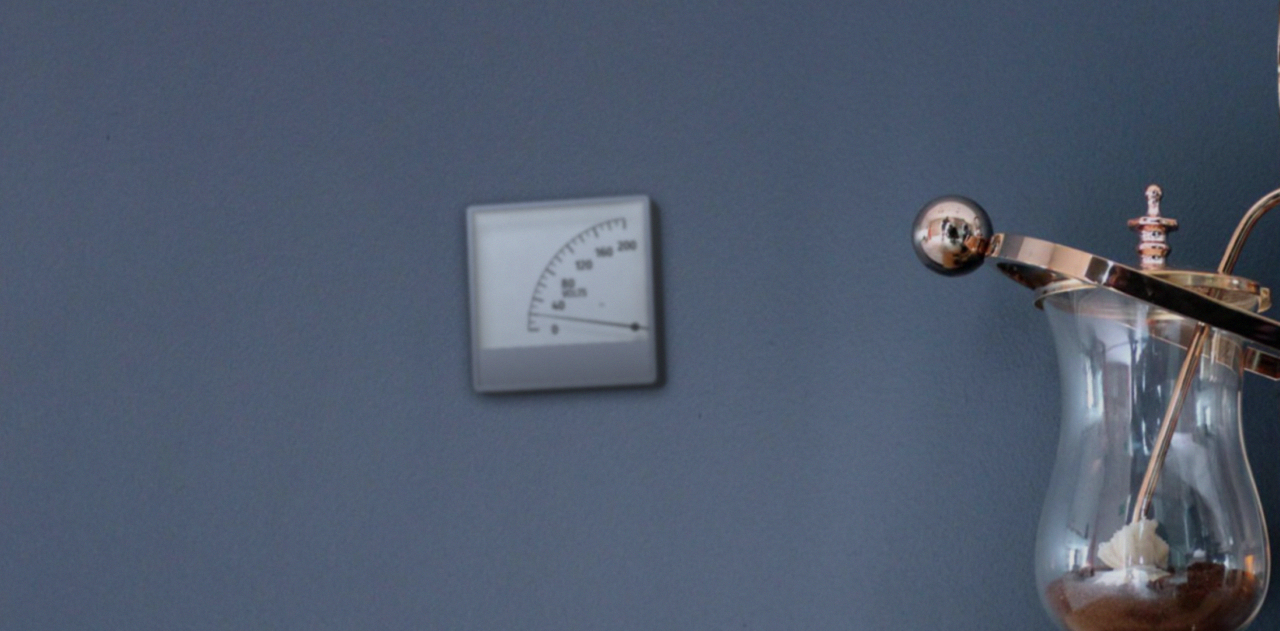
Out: 20; V
